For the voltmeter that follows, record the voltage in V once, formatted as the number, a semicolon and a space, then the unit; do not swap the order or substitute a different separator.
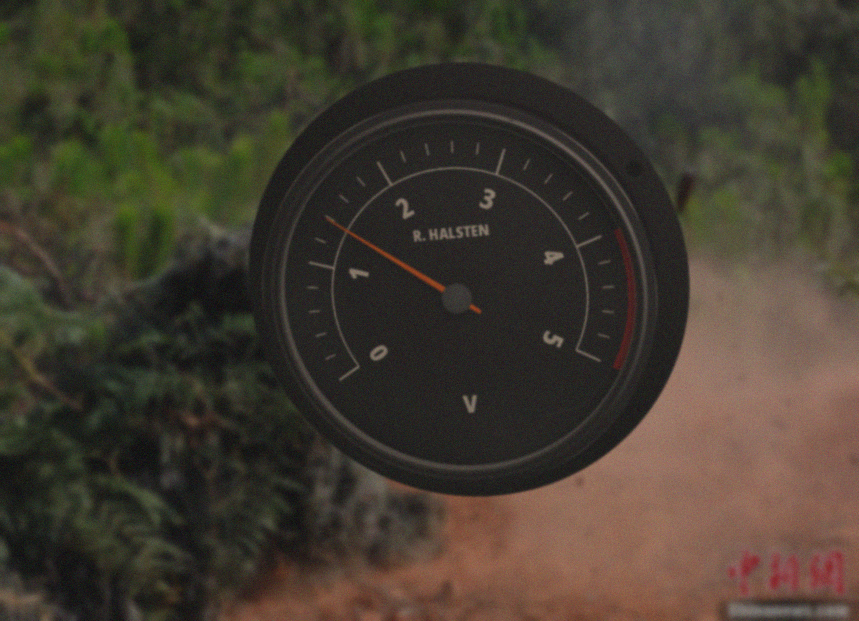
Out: 1.4; V
